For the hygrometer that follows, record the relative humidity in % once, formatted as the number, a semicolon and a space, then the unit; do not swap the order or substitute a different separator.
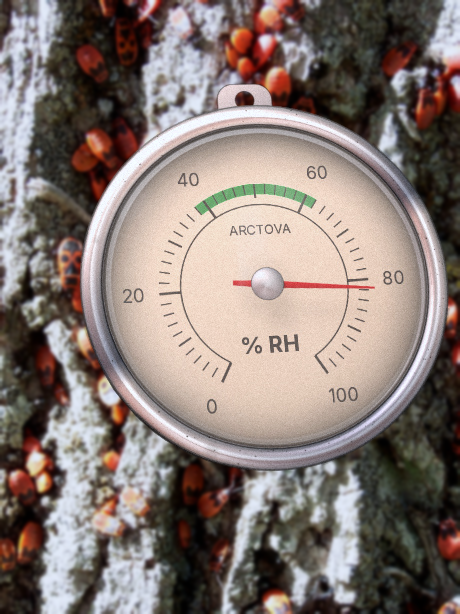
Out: 82; %
